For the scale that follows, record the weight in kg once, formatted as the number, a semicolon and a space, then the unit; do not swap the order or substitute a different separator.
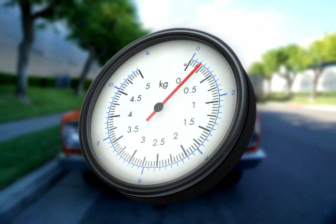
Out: 0.25; kg
